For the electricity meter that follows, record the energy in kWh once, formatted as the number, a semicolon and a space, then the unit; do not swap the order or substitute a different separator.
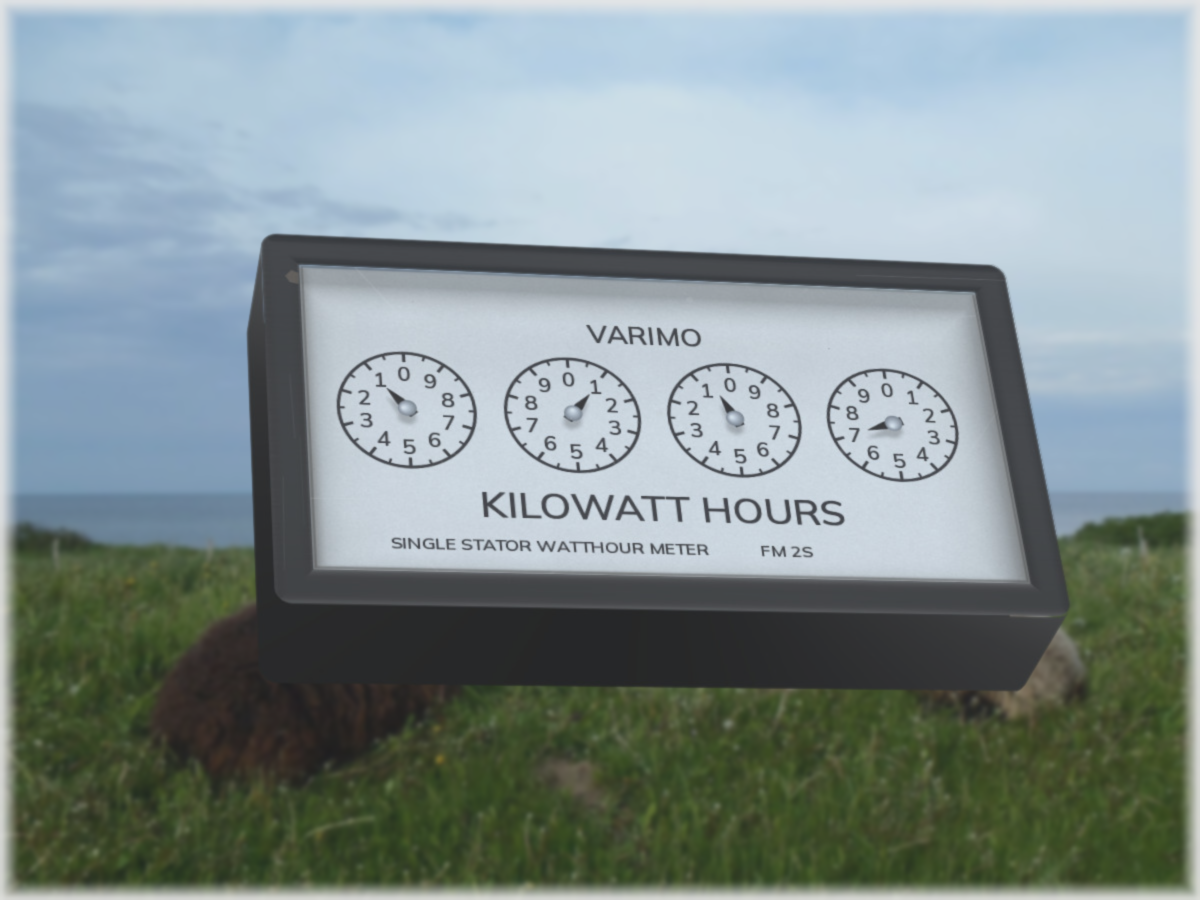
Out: 1107; kWh
